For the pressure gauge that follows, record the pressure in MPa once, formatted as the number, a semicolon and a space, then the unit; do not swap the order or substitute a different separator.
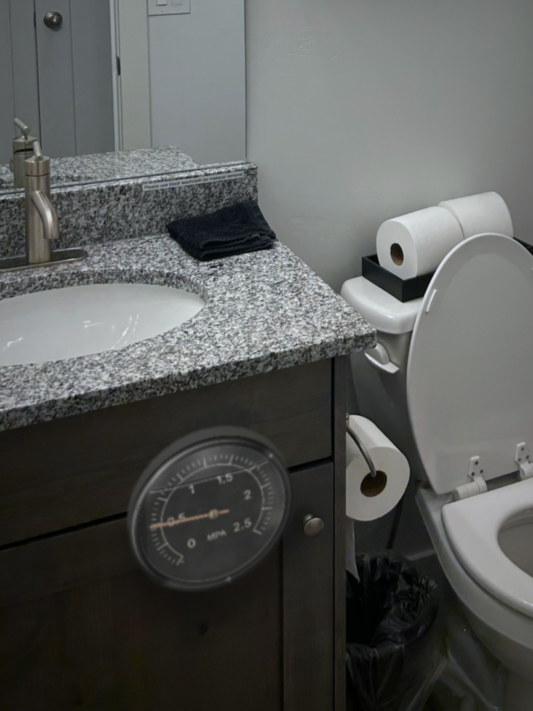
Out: 0.5; MPa
